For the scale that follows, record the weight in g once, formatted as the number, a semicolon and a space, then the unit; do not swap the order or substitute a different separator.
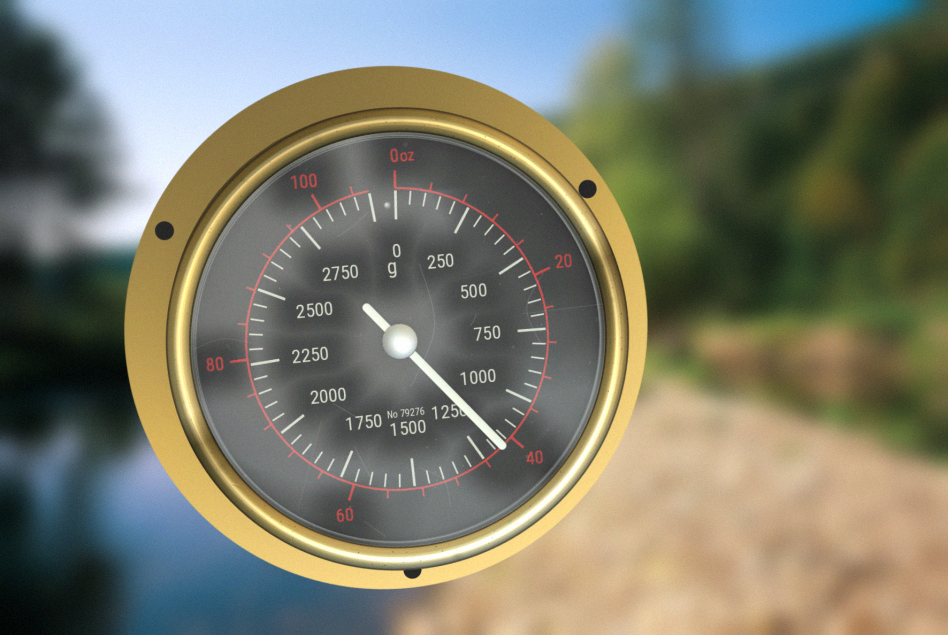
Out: 1175; g
